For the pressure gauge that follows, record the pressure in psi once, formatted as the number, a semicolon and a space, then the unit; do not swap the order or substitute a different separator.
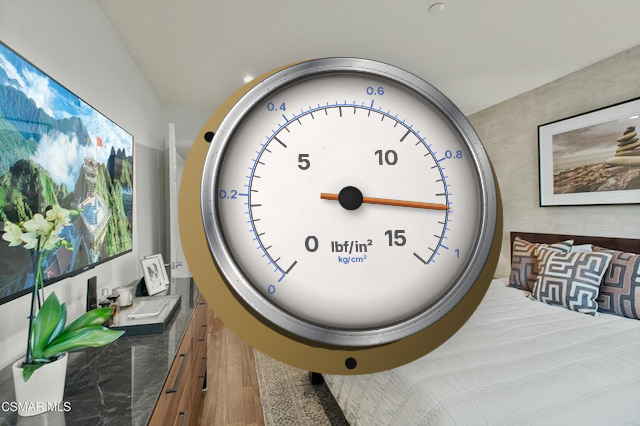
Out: 13; psi
